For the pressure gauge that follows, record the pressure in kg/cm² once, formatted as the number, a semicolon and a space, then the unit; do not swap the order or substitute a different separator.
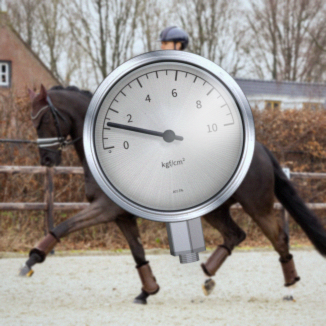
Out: 1.25; kg/cm²
